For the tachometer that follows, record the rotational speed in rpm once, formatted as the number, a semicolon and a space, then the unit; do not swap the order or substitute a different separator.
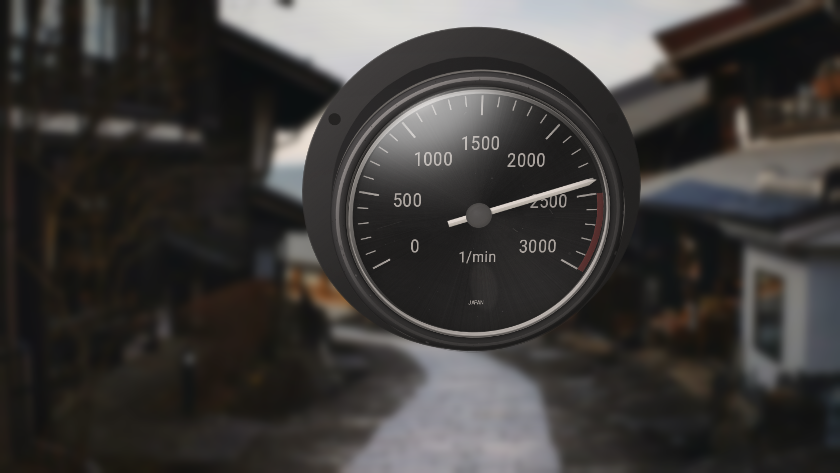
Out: 2400; rpm
